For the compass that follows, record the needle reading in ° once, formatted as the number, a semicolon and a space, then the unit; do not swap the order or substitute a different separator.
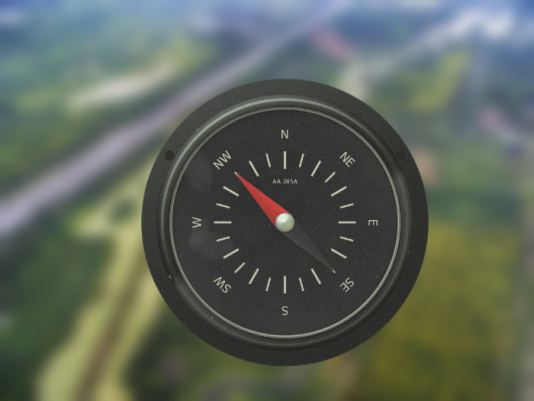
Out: 315; °
